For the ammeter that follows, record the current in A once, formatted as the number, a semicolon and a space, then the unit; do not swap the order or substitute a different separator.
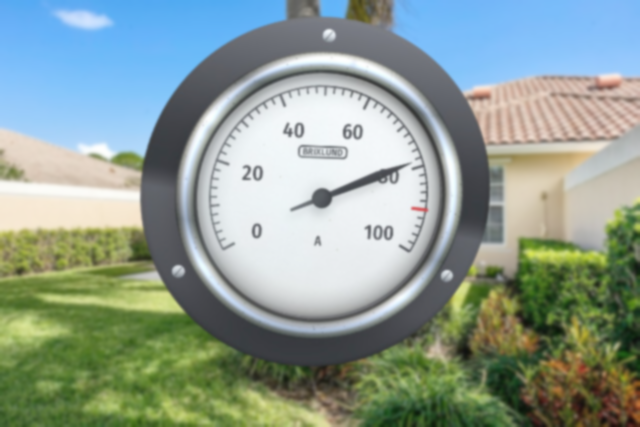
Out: 78; A
